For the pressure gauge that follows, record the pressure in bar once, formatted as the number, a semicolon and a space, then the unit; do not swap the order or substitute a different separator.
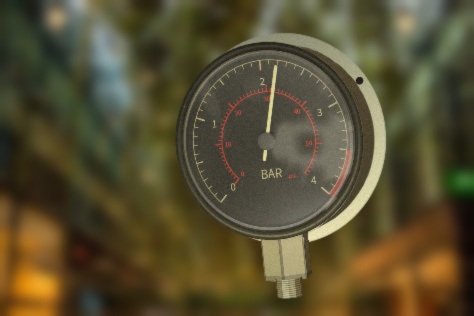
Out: 2.2; bar
